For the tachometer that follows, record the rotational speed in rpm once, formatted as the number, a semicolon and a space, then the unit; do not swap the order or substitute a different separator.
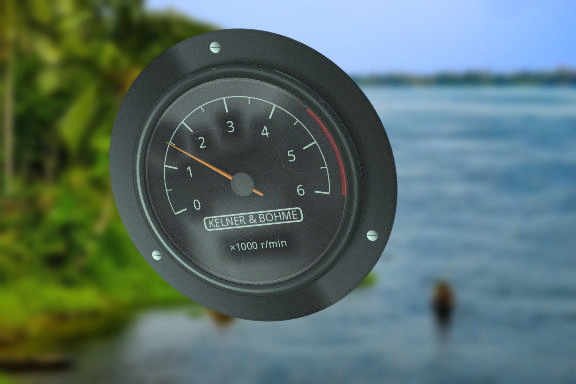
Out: 1500; rpm
